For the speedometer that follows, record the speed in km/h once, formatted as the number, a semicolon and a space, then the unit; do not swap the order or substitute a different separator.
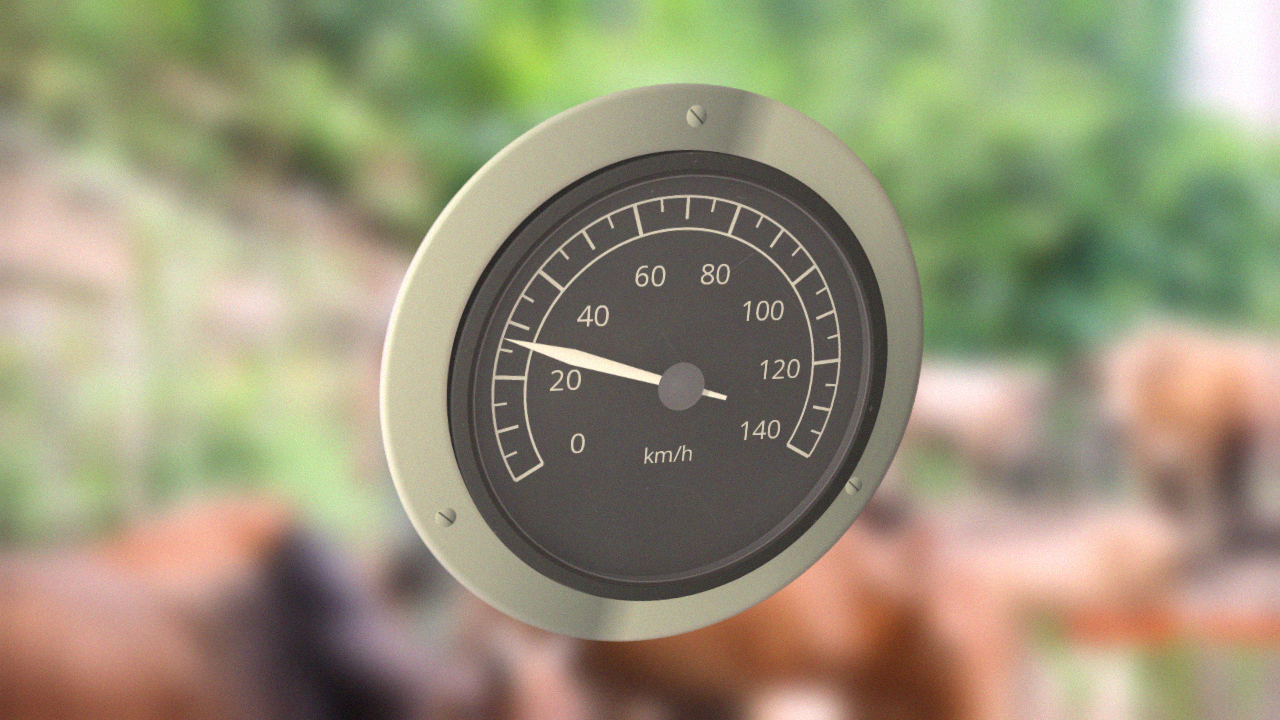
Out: 27.5; km/h
